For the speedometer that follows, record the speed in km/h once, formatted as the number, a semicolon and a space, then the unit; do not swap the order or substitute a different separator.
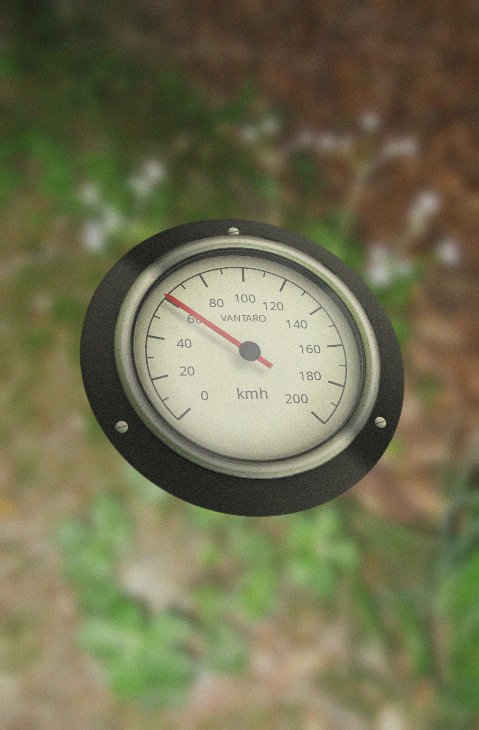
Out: 60; km/h
